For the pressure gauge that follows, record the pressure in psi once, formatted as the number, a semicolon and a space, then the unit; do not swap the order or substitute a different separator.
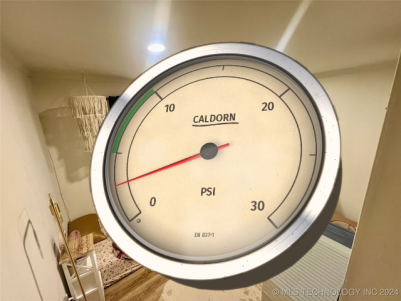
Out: 2.5; psi
